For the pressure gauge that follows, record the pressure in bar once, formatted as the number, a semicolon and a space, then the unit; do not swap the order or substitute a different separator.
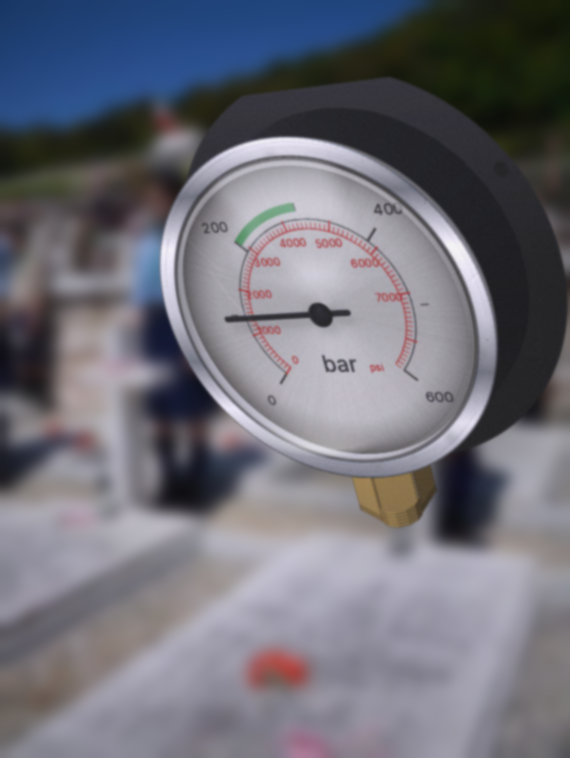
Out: 100; bar
